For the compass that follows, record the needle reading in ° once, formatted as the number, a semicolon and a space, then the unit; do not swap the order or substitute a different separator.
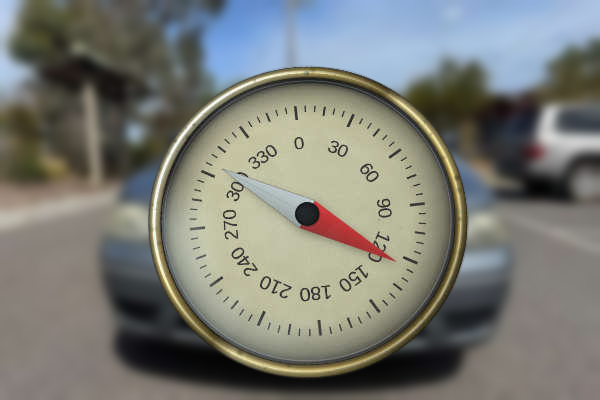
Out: 125; °
